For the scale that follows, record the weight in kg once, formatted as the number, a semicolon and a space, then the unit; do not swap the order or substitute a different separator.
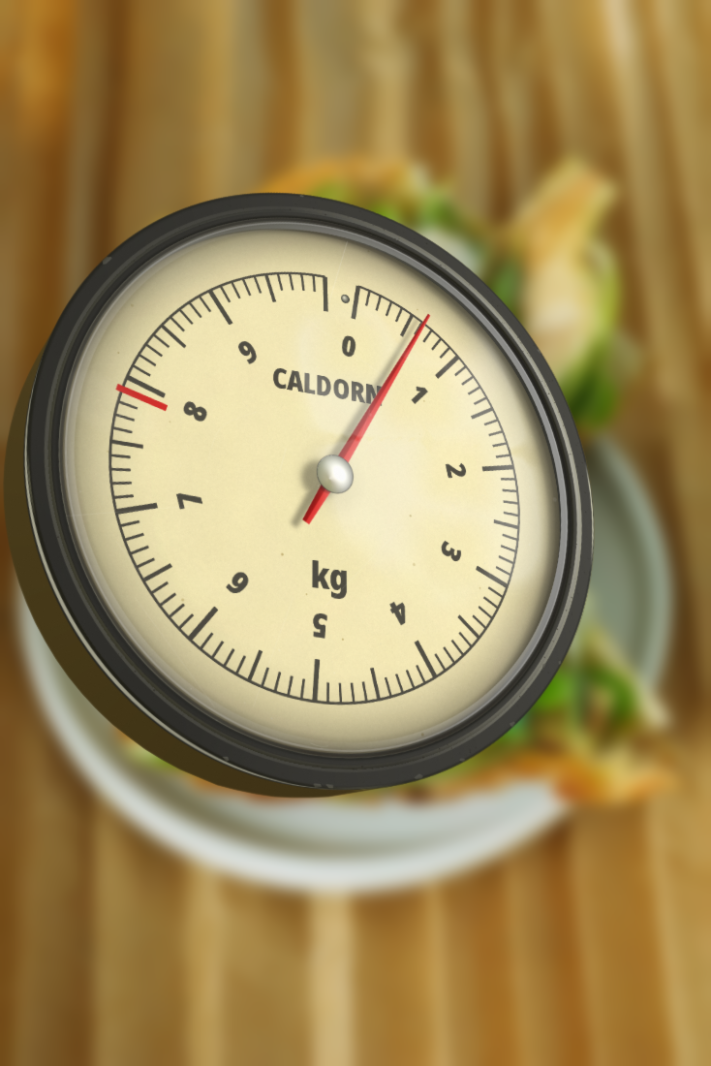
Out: 0.6; kg
